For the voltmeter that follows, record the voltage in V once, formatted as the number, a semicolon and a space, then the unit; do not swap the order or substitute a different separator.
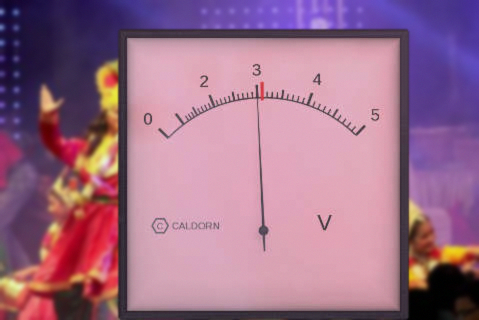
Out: 3; V
